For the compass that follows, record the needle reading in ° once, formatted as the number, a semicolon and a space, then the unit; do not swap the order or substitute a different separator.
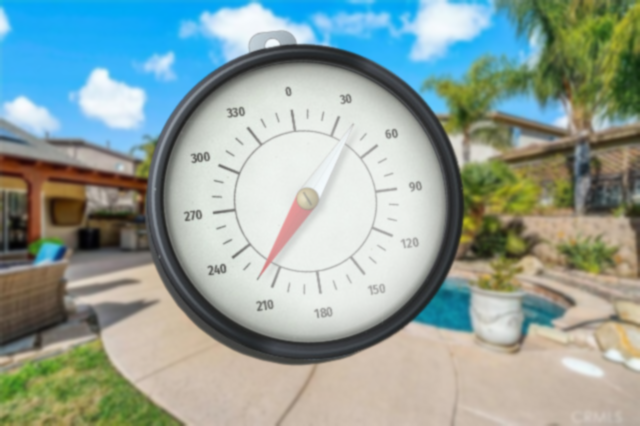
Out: 220; °
